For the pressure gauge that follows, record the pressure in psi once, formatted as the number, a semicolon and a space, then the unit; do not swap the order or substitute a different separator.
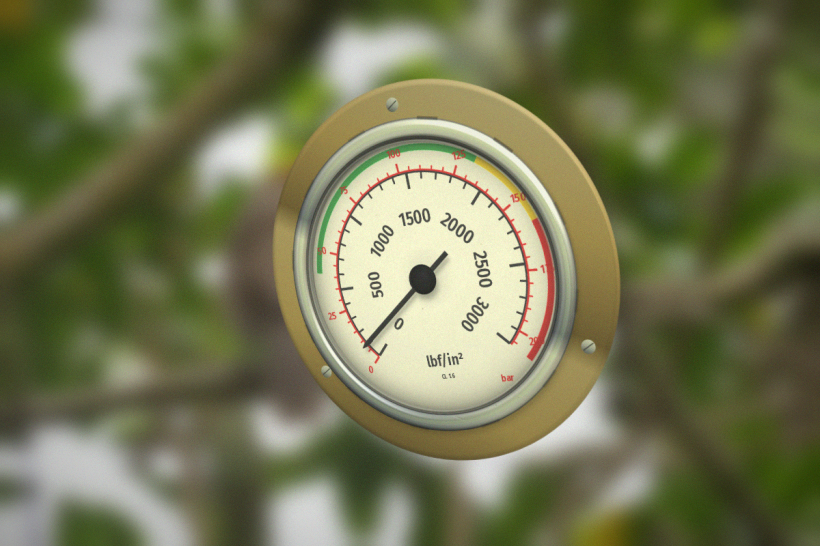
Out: 100; psi
